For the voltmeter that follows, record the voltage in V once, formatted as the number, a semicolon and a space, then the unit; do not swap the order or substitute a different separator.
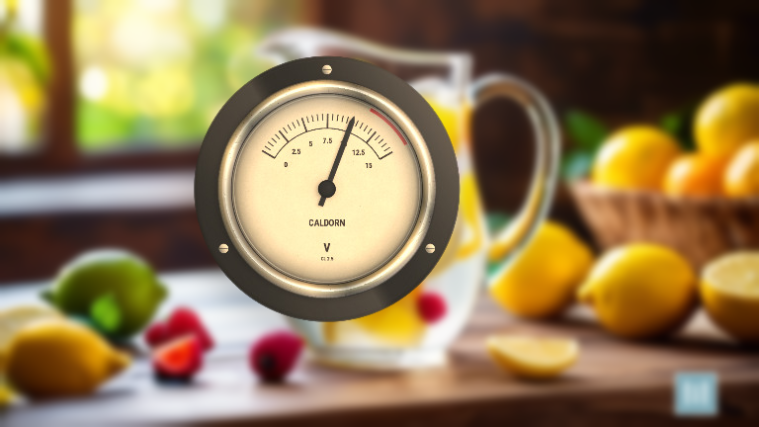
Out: 10; V
